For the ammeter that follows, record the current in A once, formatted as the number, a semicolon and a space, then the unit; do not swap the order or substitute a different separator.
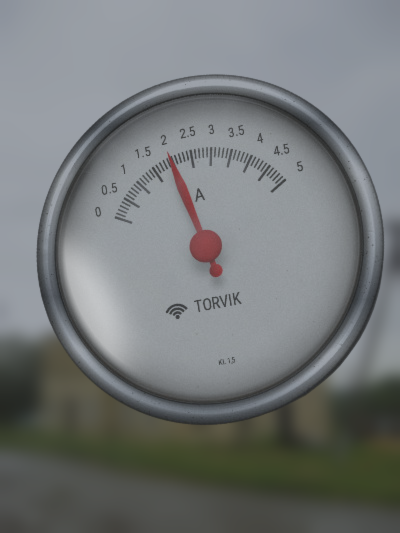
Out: 2; A
